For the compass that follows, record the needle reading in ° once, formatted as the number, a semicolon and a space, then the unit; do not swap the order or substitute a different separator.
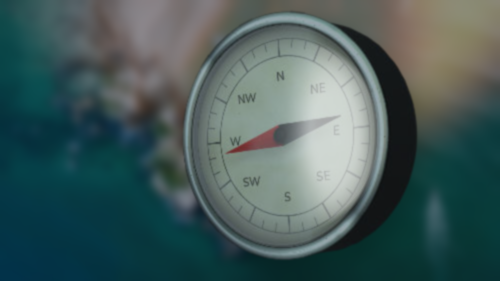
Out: 260; °
